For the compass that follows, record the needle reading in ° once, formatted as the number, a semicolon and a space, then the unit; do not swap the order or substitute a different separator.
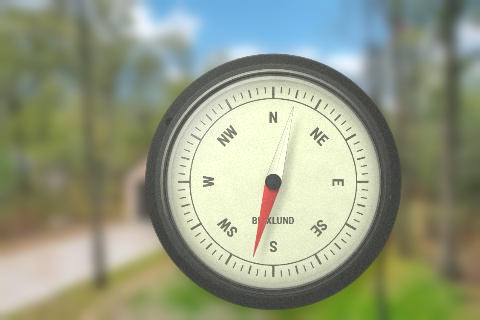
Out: 195; °
